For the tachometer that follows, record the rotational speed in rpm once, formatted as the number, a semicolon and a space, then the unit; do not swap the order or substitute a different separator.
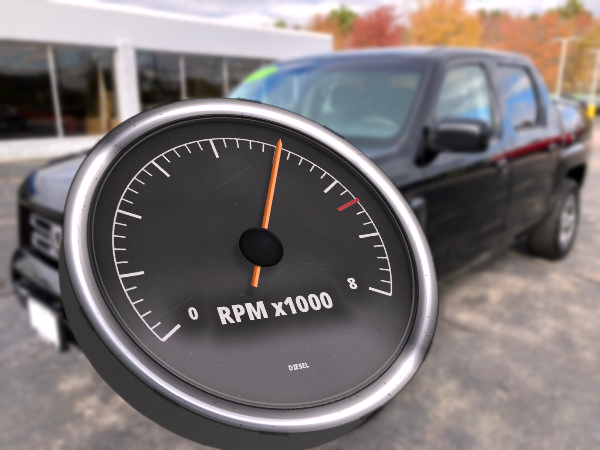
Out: 5000; rpm
